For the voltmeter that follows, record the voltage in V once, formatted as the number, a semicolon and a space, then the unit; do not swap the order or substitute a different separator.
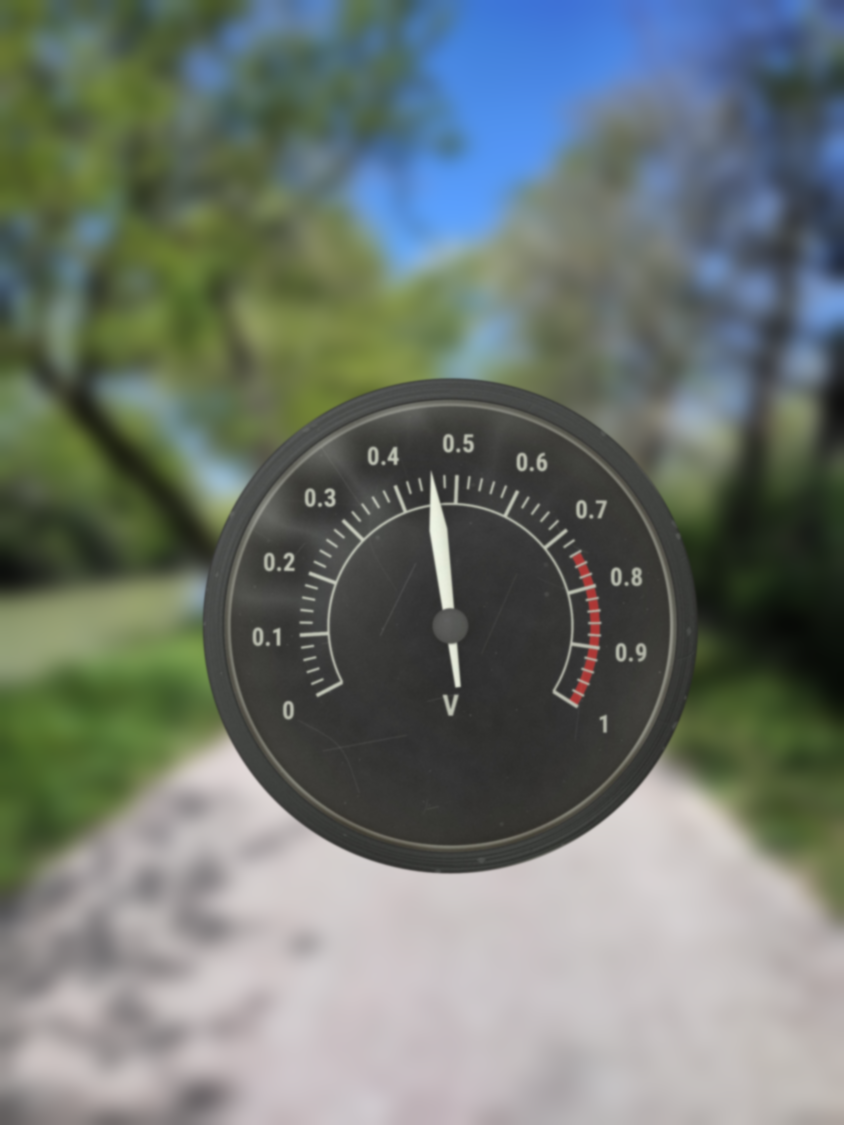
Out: 0.46; V
